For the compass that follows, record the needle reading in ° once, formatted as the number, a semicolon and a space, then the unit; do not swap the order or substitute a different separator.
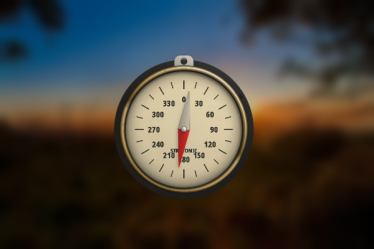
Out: 187.5; °
